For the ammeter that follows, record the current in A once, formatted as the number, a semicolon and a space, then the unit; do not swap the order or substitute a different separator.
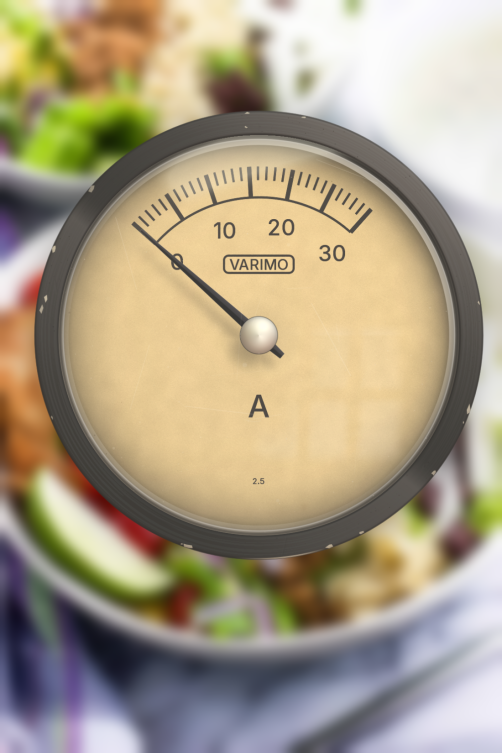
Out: 0; A
